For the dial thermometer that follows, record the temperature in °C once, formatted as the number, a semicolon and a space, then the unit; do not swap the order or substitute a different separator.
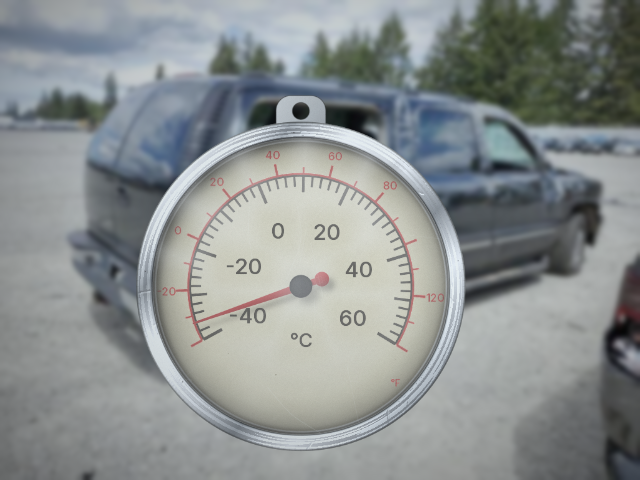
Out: -36; °C
